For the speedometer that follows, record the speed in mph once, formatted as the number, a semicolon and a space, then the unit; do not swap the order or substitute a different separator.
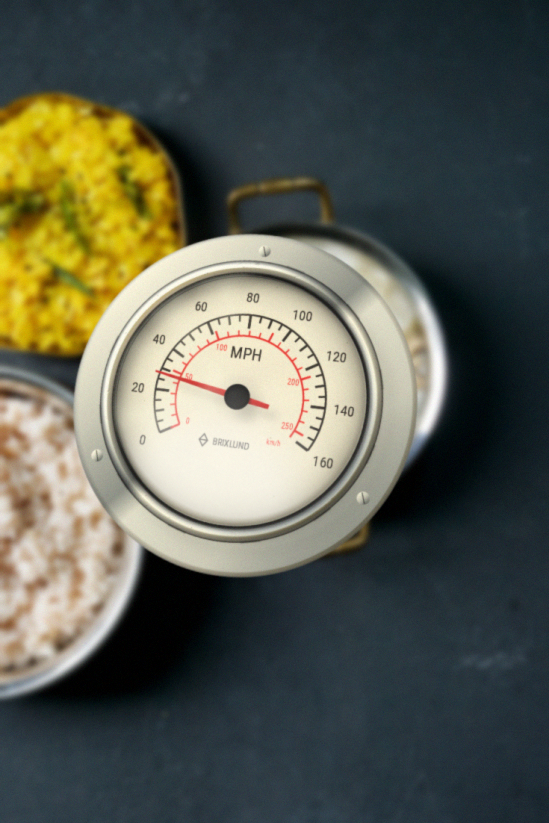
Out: 27.5; mph
